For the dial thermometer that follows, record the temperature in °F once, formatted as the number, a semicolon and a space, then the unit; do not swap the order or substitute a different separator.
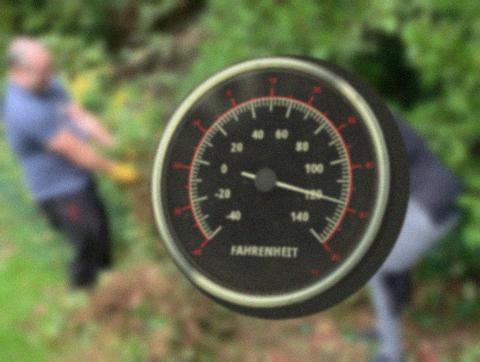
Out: 120; °F
